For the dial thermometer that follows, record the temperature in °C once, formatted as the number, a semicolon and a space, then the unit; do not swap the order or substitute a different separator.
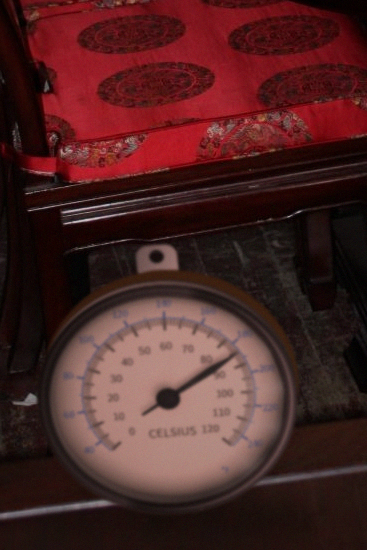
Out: 85; °C
